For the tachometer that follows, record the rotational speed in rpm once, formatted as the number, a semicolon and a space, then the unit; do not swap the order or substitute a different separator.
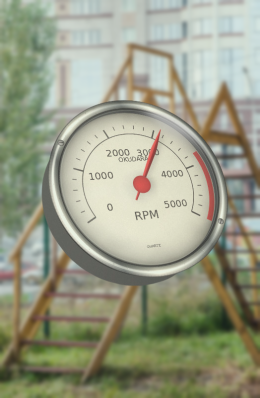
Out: 3100; rpm
